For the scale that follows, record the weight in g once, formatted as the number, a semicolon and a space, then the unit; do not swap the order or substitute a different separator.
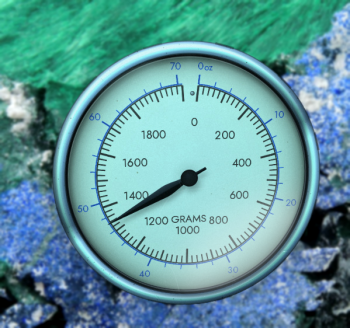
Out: 1340; g
